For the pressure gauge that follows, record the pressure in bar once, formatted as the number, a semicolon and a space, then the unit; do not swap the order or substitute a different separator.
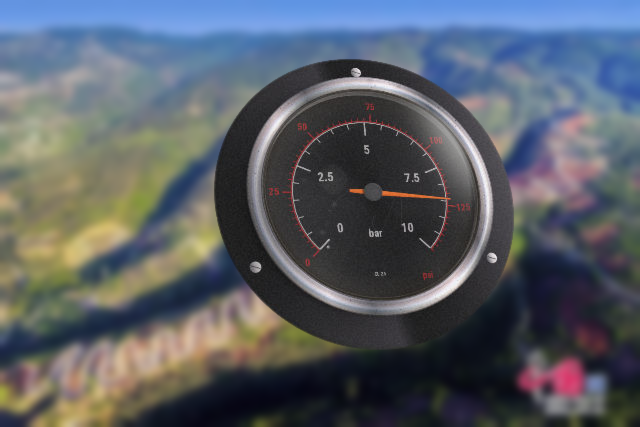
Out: 8.5; bar
